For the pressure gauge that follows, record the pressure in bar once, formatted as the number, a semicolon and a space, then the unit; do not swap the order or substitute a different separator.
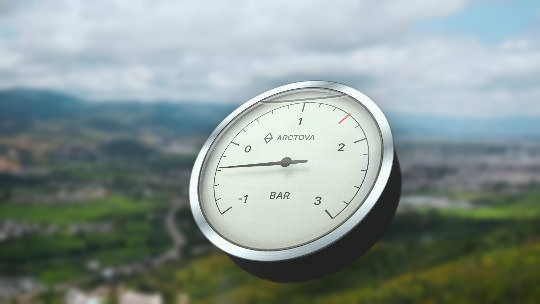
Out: -0.4; bar
